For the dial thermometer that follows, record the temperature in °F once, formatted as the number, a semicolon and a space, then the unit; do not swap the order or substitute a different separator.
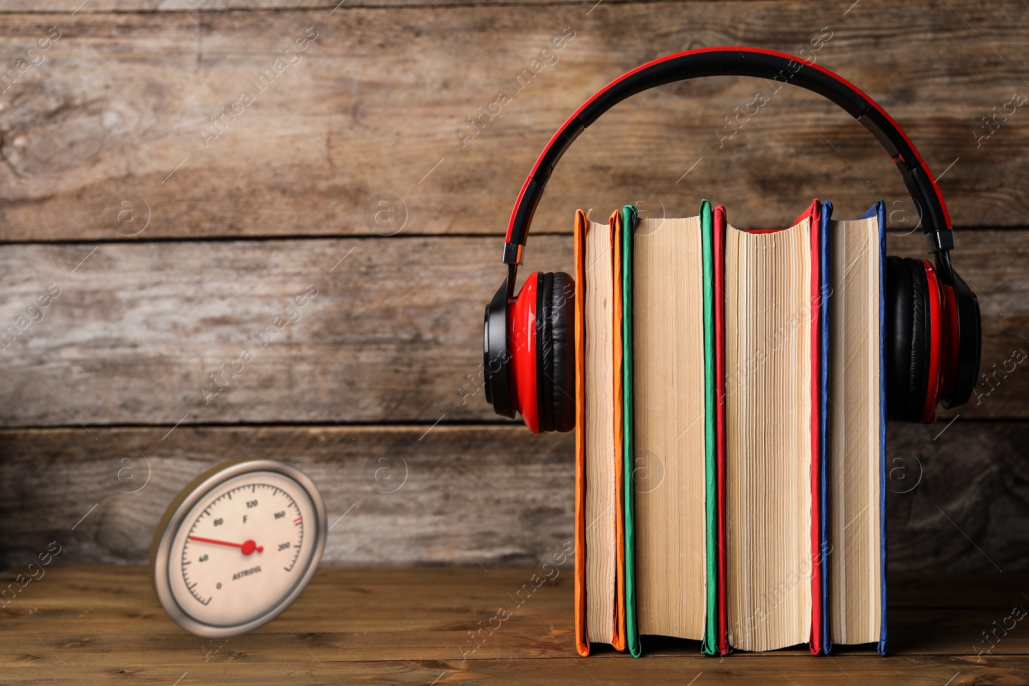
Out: 60; °F
